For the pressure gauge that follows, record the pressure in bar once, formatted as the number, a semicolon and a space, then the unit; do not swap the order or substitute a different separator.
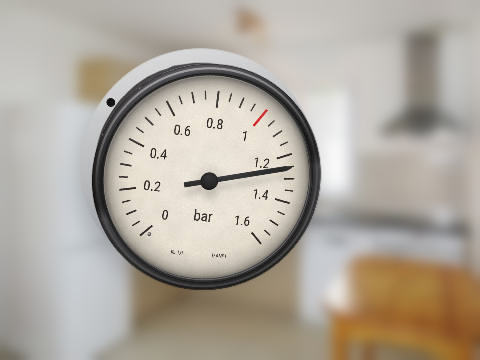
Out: 1.25; bar
